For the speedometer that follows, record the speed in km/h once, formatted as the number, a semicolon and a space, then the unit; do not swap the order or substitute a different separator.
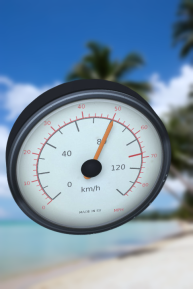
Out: 80; km/h
